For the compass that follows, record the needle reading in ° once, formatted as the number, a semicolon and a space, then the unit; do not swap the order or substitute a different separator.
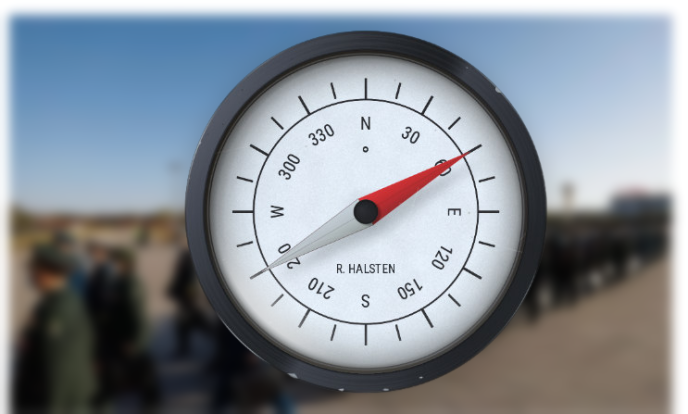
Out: 60; °
